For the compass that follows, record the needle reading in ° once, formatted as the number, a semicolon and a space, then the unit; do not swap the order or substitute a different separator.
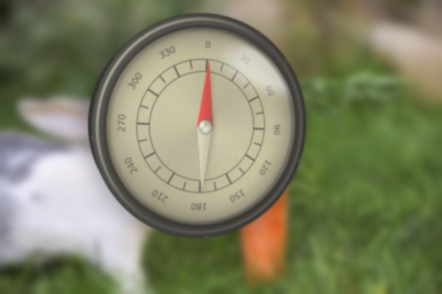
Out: 0; °
